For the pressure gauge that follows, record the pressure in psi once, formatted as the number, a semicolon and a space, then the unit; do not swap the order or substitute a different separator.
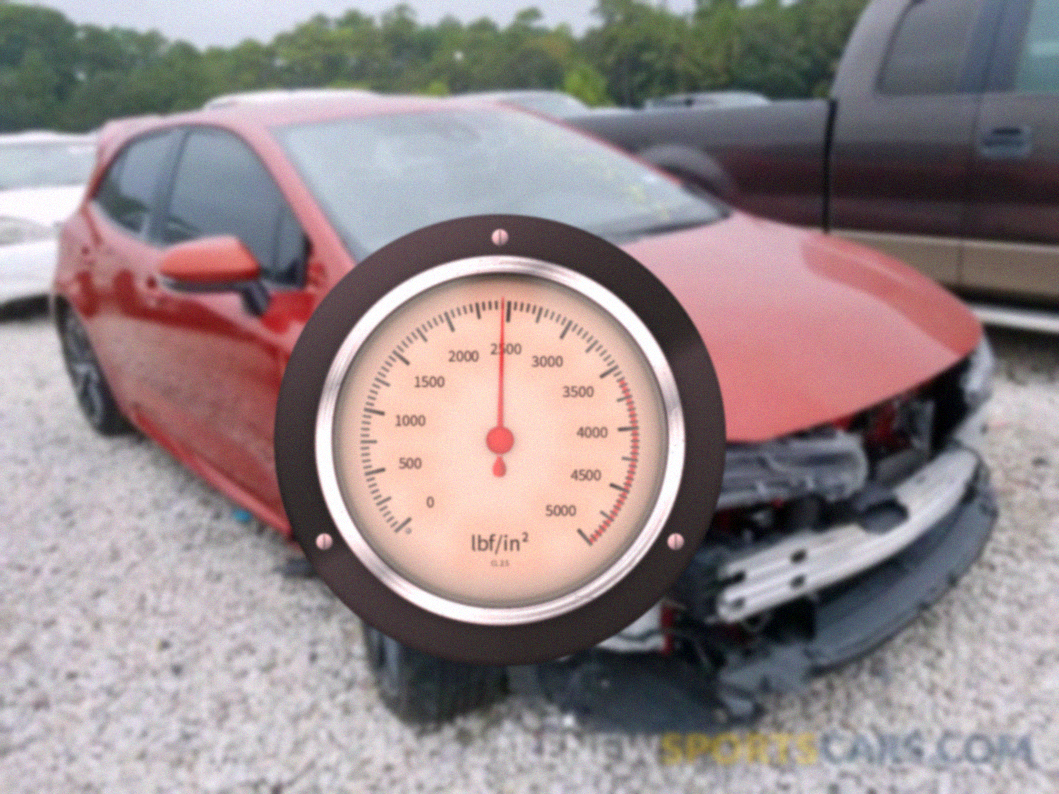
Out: 2450; psi
